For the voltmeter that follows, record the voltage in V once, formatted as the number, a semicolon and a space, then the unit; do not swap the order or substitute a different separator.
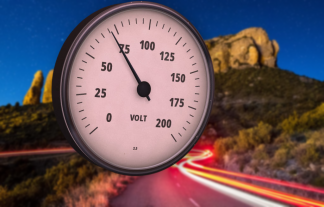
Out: 70; V
